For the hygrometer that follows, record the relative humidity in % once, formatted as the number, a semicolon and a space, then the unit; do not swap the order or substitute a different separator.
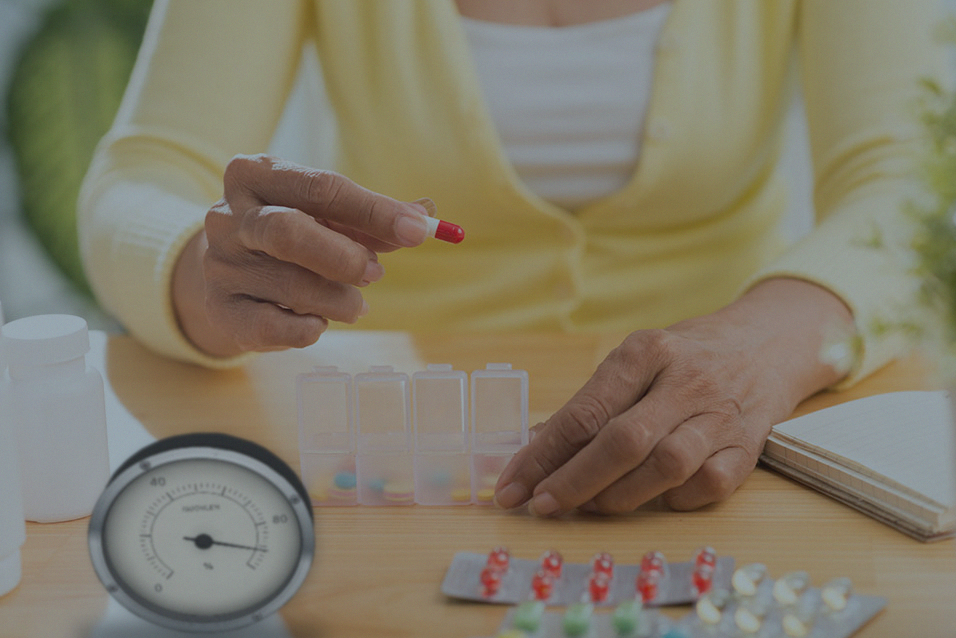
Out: 90; %
